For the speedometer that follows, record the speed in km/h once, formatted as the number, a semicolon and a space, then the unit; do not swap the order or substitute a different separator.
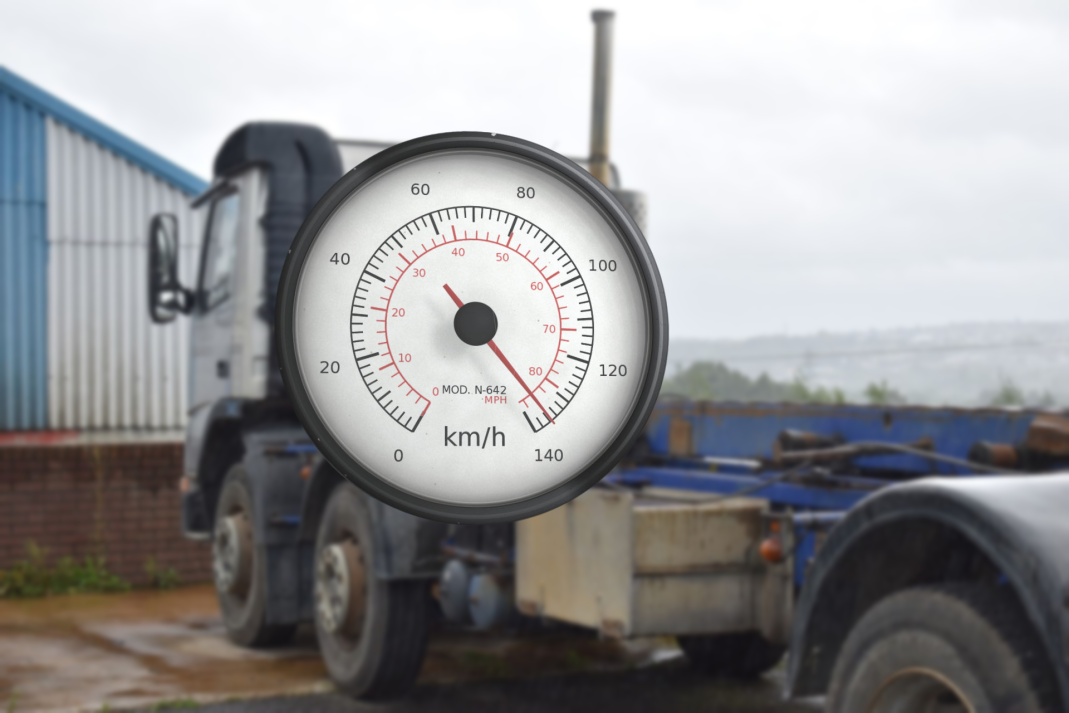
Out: 136; km/h
